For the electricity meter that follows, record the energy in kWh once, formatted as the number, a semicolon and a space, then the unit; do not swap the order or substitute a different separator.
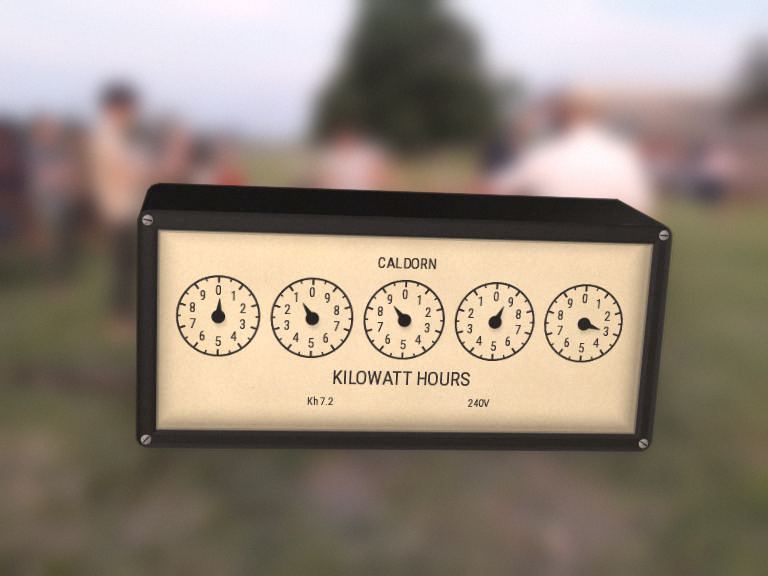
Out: 893; kWh
